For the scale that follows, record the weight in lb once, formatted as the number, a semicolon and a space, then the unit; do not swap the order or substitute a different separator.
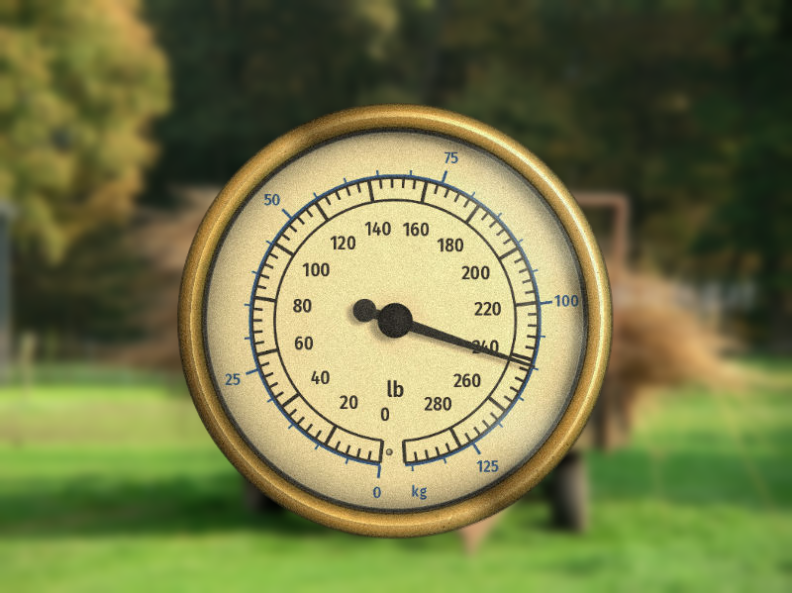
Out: 242; lb
